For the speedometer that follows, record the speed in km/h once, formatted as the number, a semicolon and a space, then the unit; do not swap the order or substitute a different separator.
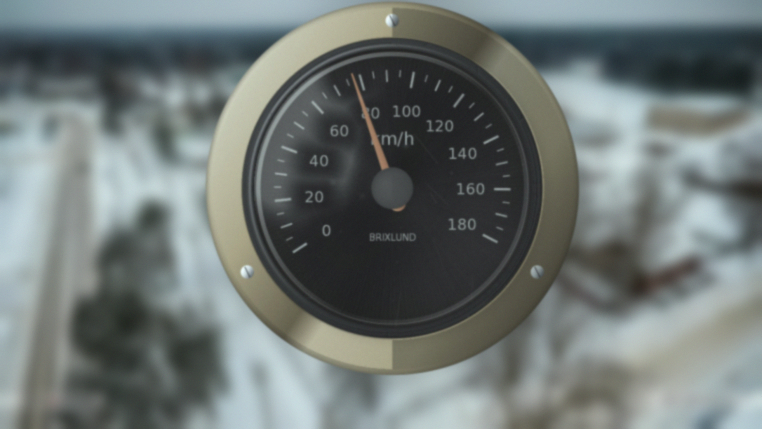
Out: 77.5; km/h
